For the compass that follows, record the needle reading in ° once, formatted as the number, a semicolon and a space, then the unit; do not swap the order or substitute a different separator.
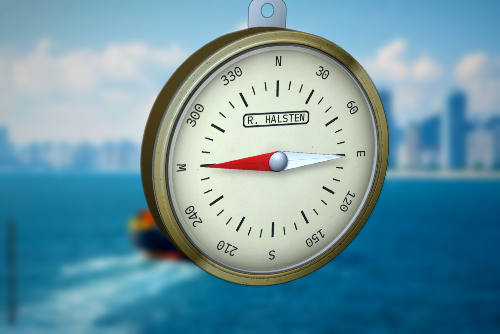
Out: 270; °
